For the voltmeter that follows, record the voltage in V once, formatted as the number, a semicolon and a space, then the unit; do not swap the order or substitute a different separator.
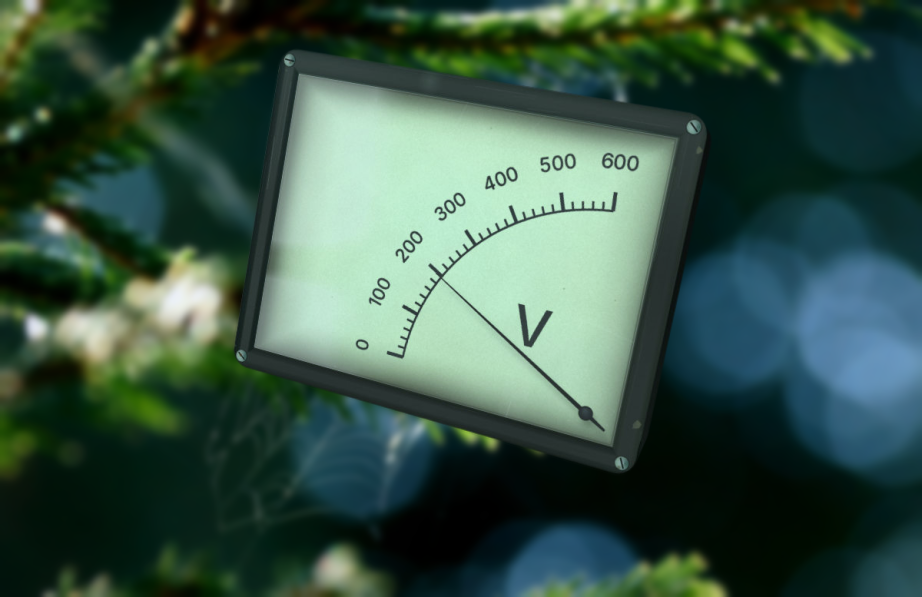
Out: 200; V
